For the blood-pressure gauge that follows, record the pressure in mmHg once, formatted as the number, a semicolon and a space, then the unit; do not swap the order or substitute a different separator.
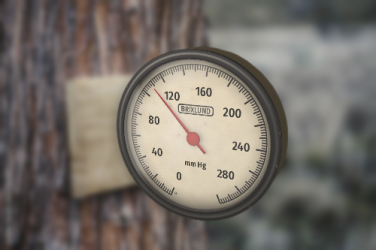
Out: 110; mmHg
